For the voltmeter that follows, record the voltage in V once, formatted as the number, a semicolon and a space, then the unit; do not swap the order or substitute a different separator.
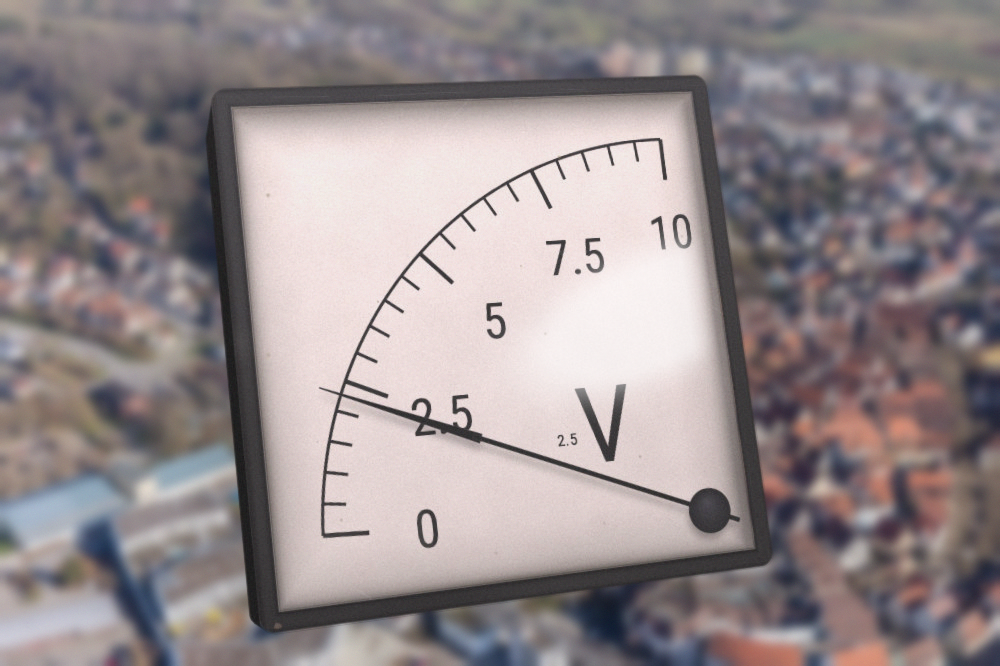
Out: 2.25; V
